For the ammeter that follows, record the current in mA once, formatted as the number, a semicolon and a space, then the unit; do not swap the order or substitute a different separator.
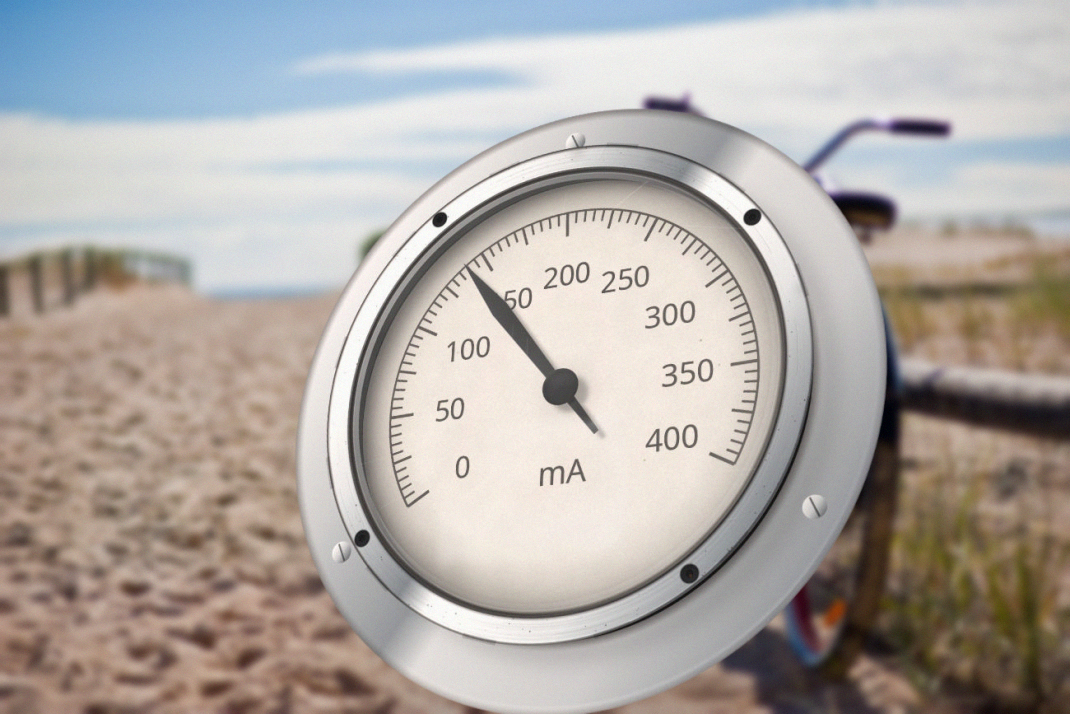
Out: 140; mA
